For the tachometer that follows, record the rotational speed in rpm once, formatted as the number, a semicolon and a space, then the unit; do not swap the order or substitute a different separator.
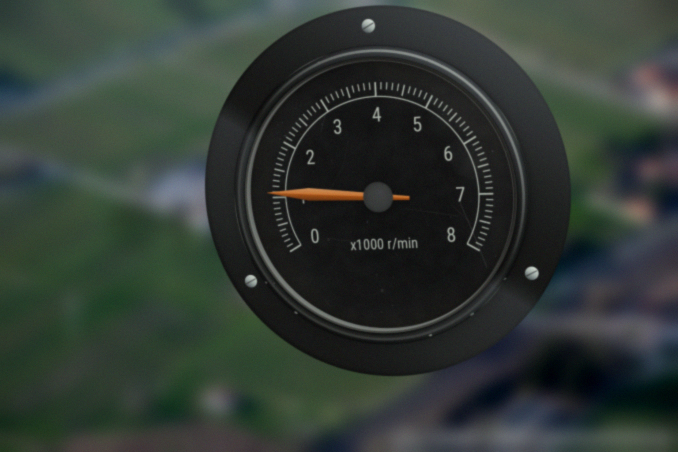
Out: 1100; rpm
